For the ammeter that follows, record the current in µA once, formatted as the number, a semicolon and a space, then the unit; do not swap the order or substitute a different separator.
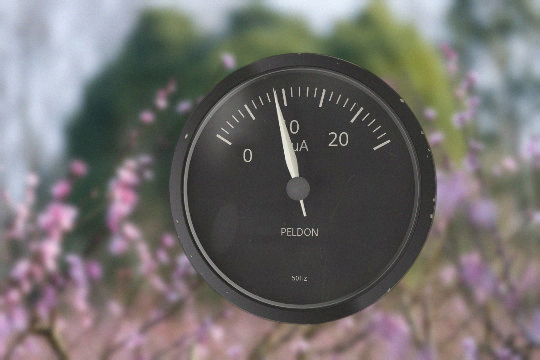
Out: 9; µA
